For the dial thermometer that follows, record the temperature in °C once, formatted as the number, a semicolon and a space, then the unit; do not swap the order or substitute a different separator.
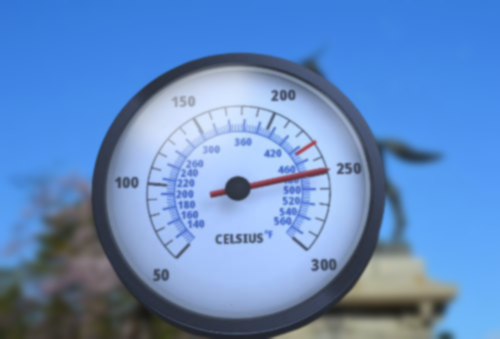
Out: 250; °C
